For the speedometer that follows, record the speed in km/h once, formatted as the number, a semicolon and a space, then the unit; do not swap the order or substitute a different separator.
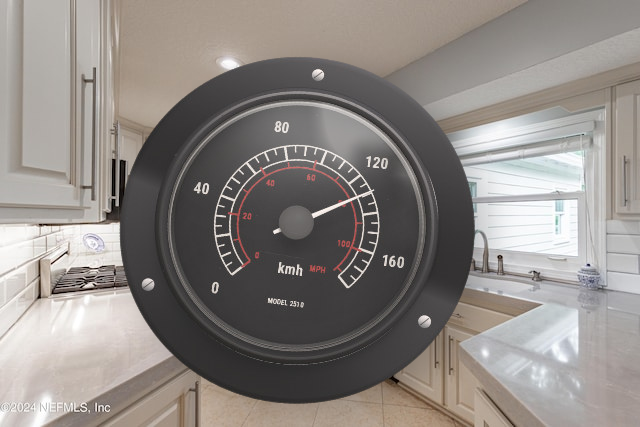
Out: 130; km/h
